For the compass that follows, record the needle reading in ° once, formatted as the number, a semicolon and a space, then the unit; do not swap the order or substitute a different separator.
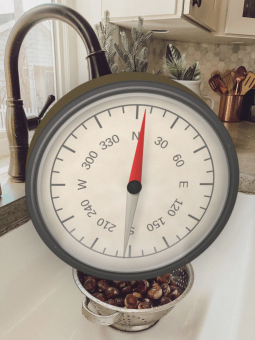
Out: 5; °
